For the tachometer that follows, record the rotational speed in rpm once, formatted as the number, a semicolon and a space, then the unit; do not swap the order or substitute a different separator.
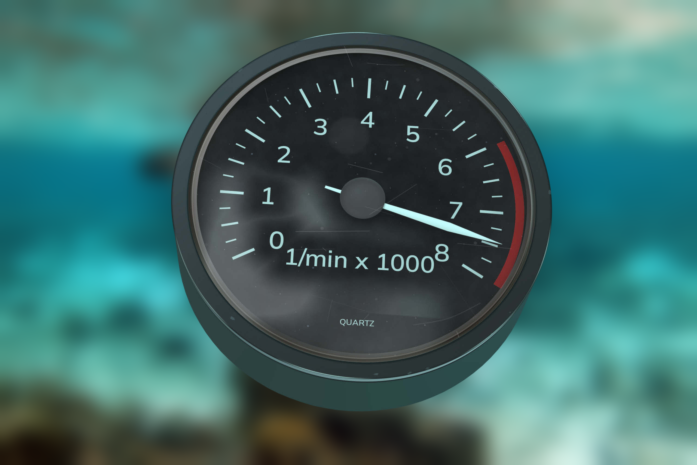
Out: 7500; rpm
